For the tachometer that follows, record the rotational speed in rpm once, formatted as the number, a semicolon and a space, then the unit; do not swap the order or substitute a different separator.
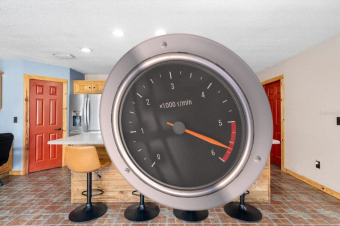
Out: 5625; rpm
